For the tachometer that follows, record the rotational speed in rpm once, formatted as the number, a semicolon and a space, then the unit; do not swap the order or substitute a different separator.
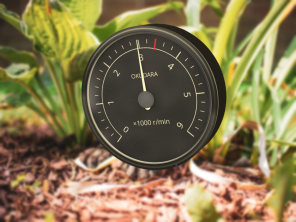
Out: 3000; rpm
